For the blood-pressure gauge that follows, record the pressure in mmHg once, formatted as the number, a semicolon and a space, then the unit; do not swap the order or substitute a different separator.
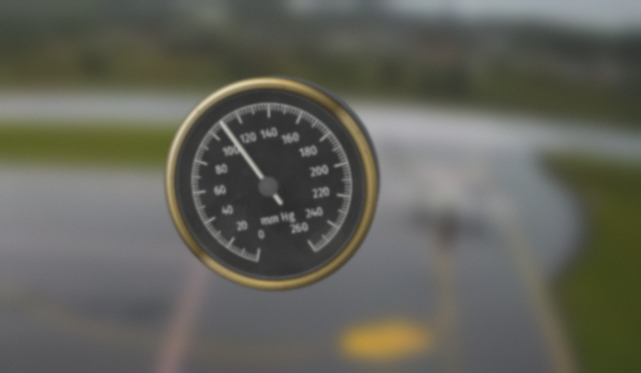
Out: 110; mmHg
